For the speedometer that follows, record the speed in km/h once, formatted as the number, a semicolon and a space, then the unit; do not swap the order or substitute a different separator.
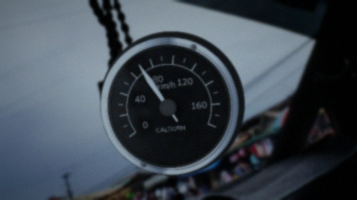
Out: 70; km/h
